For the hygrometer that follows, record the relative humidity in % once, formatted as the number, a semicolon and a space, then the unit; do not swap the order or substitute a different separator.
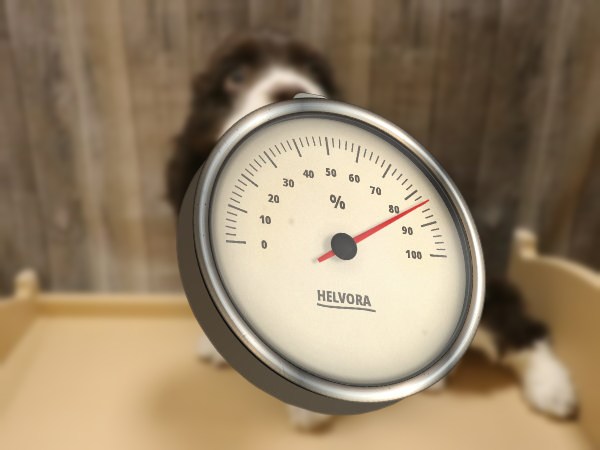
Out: 84; %
